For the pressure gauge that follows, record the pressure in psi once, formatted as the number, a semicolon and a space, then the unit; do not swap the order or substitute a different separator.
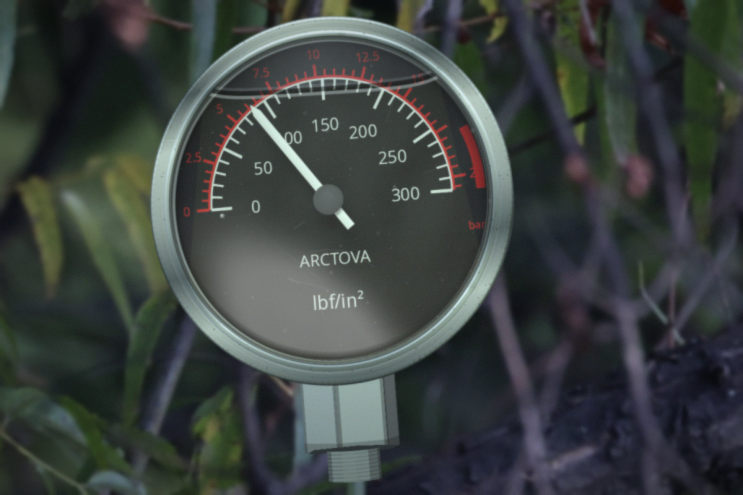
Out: 90; psi
